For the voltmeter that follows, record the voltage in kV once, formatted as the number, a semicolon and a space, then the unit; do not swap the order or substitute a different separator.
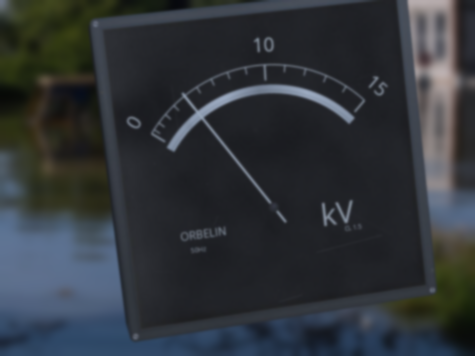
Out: 5; kV
